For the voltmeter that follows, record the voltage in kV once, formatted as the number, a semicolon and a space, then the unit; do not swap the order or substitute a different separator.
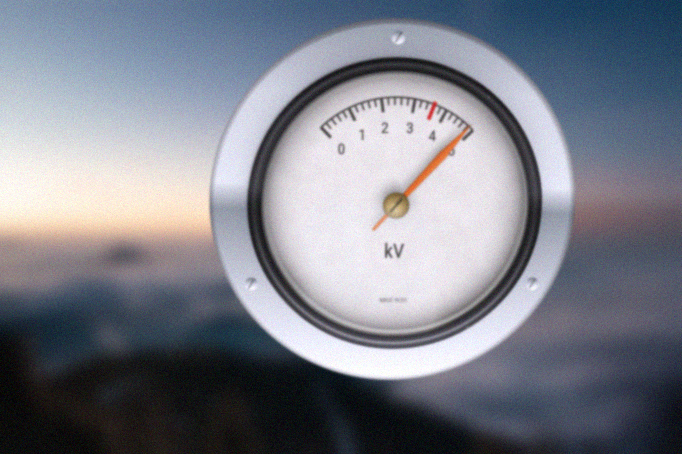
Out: 4.8; kV
